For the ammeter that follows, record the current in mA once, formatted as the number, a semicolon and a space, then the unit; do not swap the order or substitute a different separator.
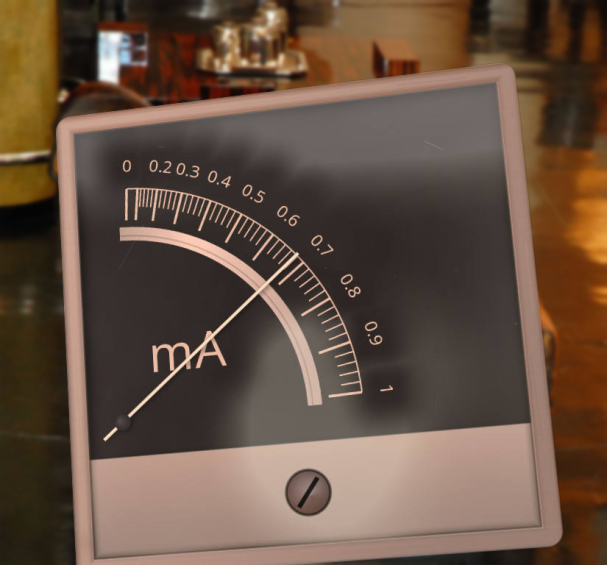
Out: 0.68; mA
